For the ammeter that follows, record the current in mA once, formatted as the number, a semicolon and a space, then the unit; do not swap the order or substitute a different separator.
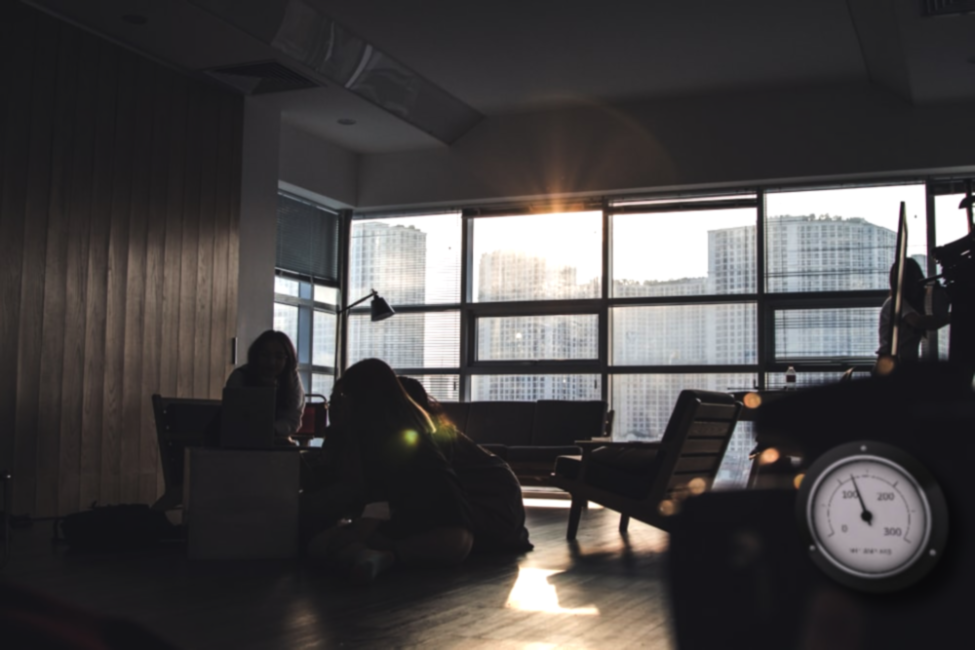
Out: 125; mA
